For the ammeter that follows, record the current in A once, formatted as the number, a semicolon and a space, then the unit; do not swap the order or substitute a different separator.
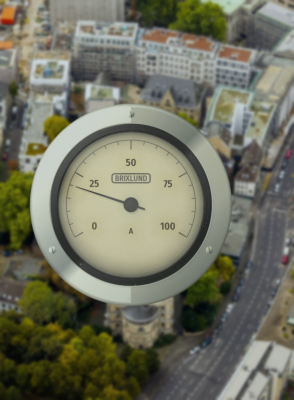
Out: 20; A
